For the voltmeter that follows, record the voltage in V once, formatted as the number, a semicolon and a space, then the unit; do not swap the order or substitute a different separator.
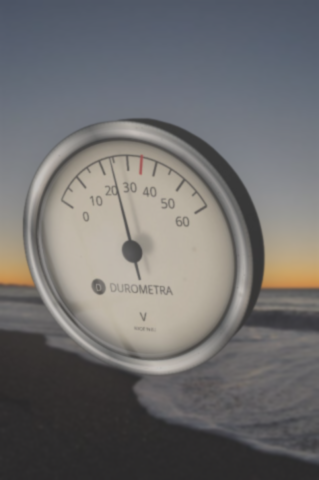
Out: 25; V
